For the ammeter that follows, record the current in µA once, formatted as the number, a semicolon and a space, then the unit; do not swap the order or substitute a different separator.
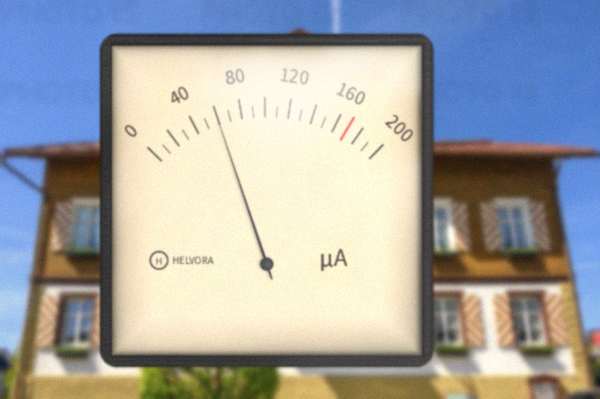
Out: 60; µA
